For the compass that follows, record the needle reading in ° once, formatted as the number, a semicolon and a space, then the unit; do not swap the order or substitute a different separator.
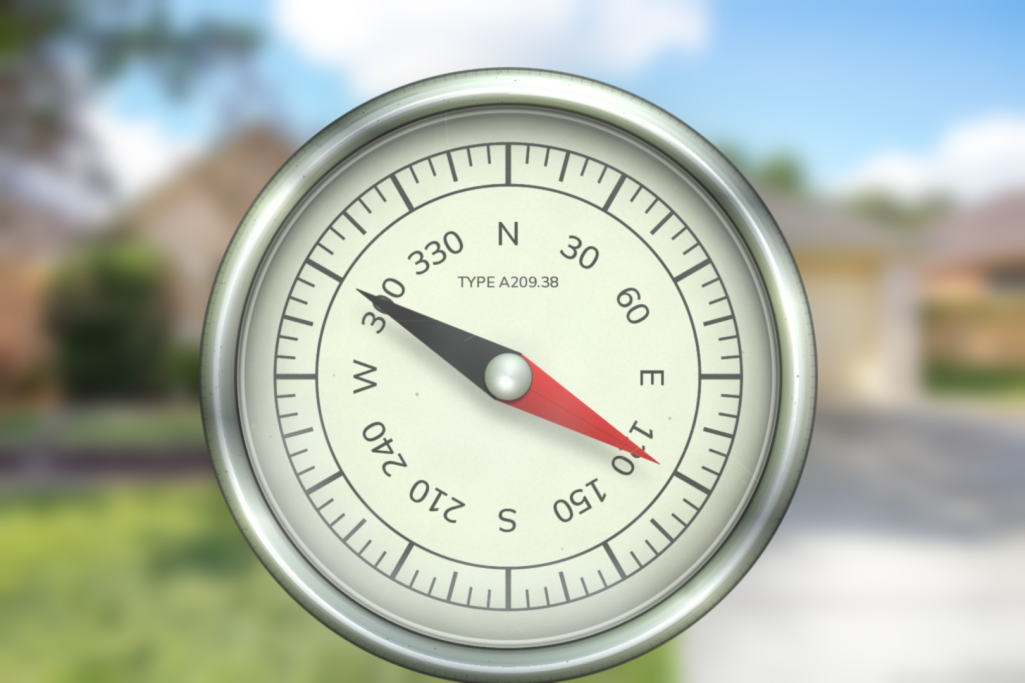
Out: 120; °
